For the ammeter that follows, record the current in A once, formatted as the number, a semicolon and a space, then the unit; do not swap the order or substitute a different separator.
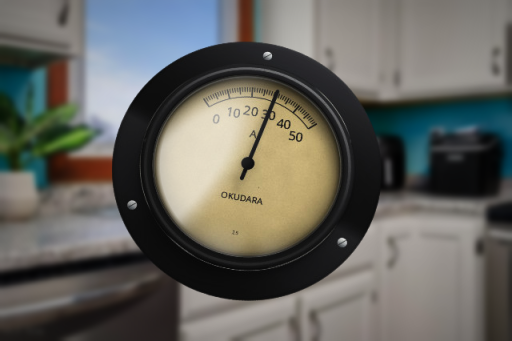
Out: 30; A
